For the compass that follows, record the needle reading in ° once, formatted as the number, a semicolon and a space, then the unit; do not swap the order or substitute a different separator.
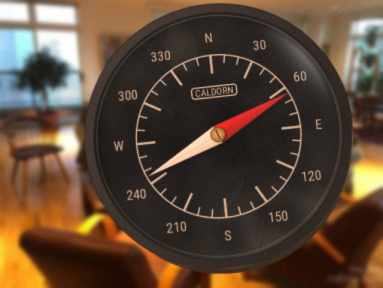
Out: 65; °
